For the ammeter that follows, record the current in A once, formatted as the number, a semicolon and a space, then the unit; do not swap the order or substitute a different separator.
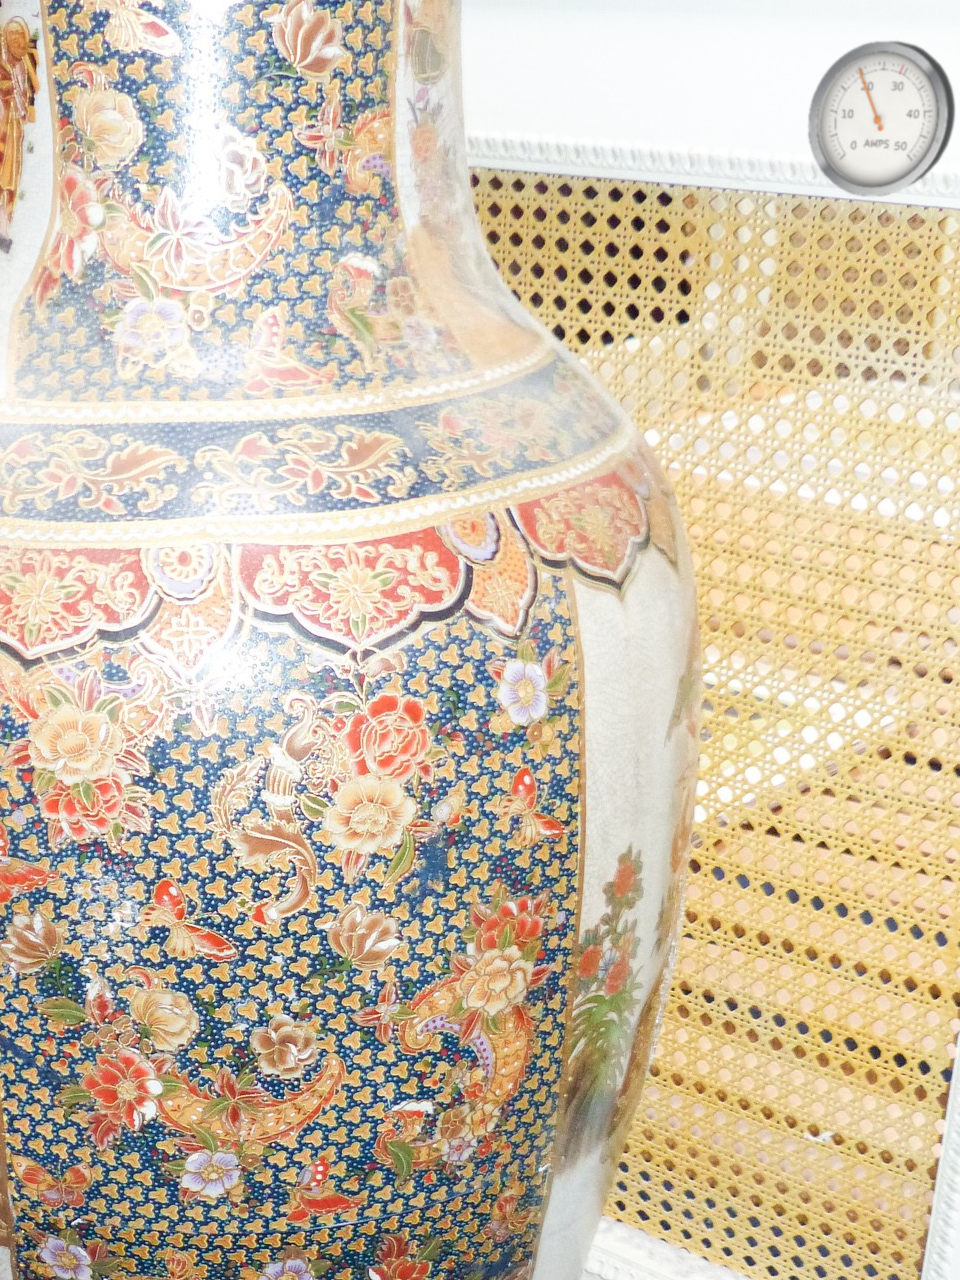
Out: 20; A
